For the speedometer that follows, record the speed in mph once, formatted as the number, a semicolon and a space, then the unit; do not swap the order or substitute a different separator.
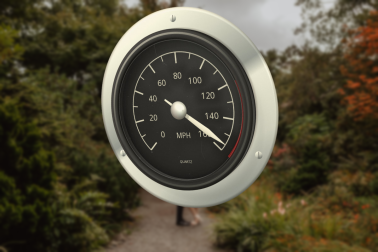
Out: 155; mph
